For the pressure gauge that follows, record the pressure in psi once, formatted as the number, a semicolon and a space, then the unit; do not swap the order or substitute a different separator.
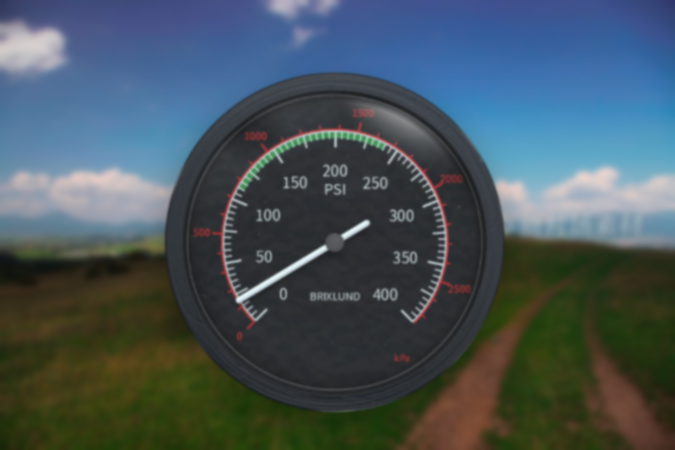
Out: 20; psi
